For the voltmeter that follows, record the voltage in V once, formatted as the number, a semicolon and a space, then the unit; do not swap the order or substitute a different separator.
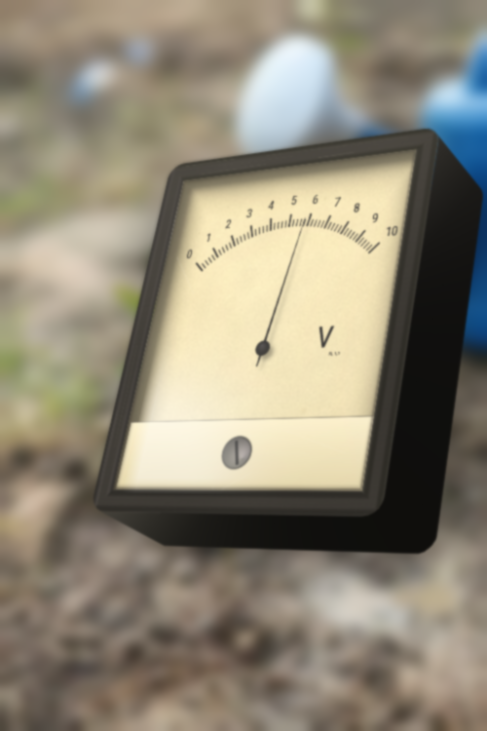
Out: 6; V
